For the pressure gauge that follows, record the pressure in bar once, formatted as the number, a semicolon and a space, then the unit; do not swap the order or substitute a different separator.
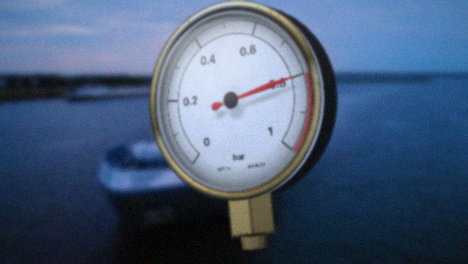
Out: 0.8; bar
